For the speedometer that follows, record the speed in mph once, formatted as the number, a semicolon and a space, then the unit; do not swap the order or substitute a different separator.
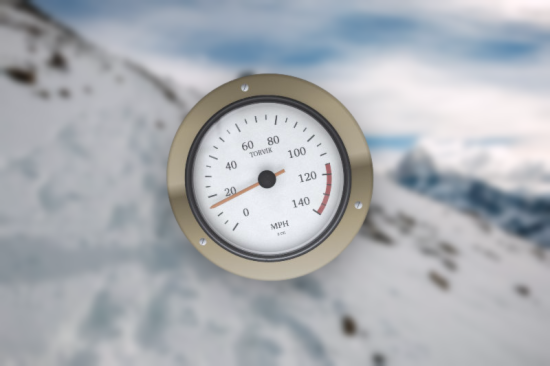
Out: 15; mph
